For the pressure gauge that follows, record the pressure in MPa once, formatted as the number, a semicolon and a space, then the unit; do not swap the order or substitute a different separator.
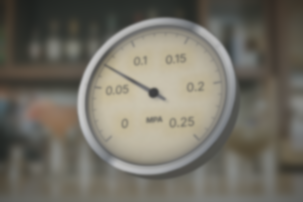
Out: 0.07; MPa
